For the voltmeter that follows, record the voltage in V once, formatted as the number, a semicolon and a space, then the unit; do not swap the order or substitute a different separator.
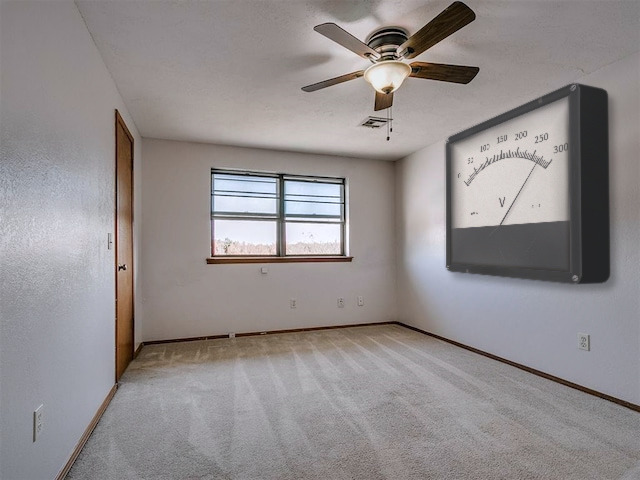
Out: 275; V
